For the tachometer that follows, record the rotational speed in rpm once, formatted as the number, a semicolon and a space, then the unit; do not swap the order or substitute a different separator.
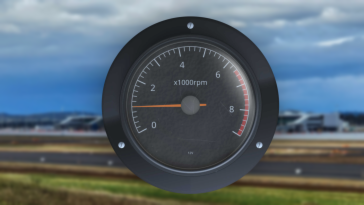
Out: 1000; rpm
